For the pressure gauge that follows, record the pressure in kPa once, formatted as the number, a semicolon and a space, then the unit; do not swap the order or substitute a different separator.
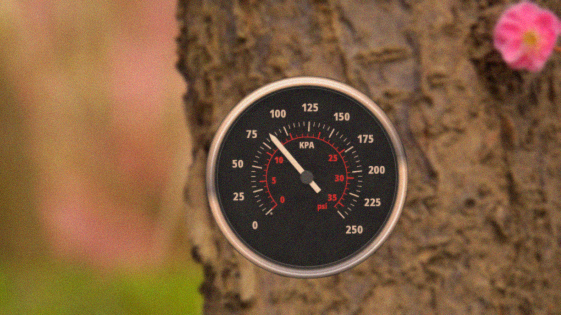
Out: 85; kPa
